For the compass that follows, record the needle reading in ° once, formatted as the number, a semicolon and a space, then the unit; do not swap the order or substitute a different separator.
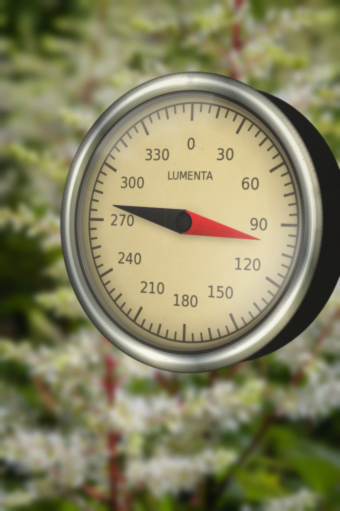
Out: 100; °
